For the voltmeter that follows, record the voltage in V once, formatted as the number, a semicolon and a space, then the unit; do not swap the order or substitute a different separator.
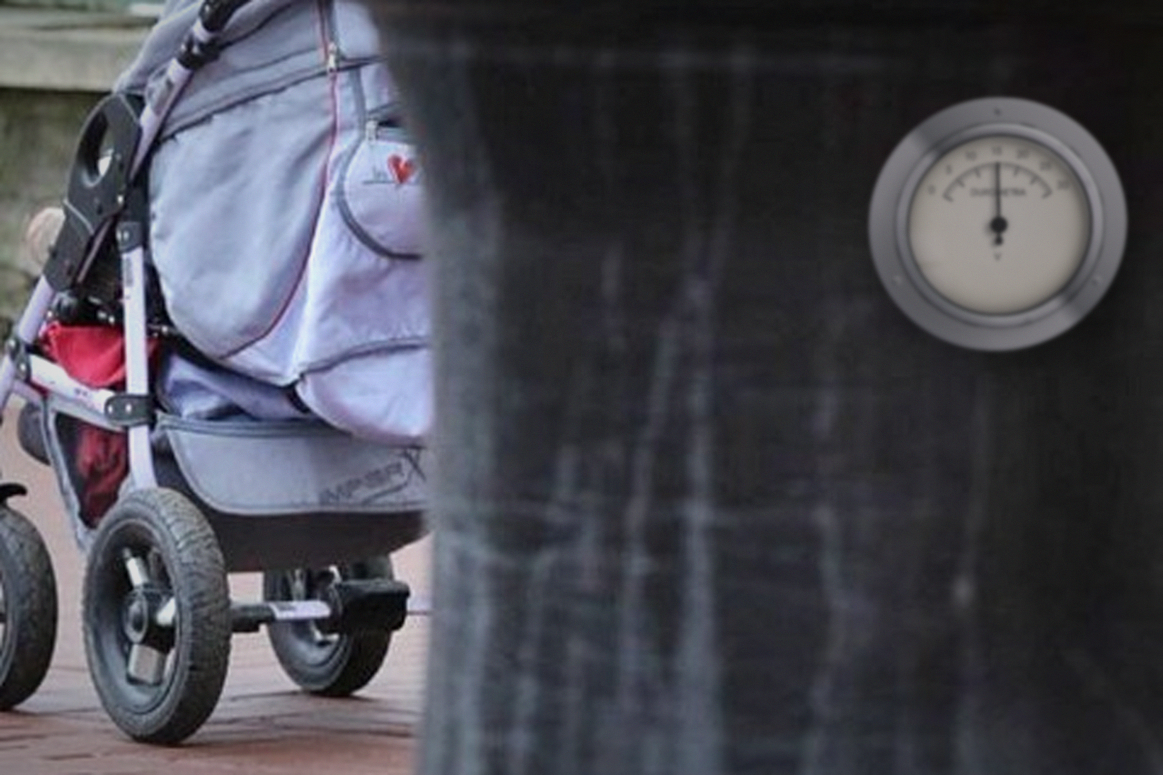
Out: 15; V
